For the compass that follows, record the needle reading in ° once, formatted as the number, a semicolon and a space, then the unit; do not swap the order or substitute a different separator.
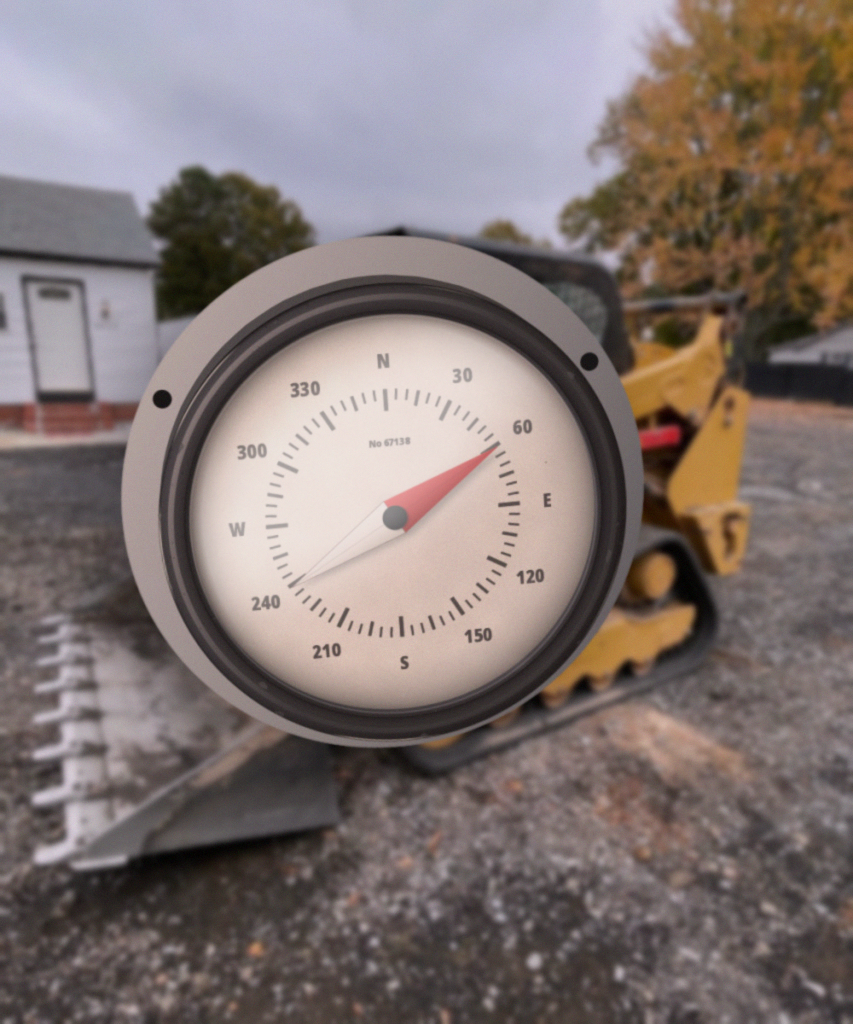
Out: 60; °
